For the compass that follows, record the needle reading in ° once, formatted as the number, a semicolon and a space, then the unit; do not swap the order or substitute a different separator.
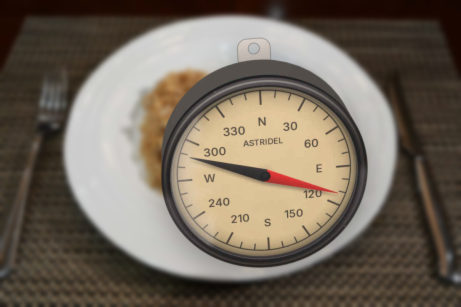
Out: 110; °
